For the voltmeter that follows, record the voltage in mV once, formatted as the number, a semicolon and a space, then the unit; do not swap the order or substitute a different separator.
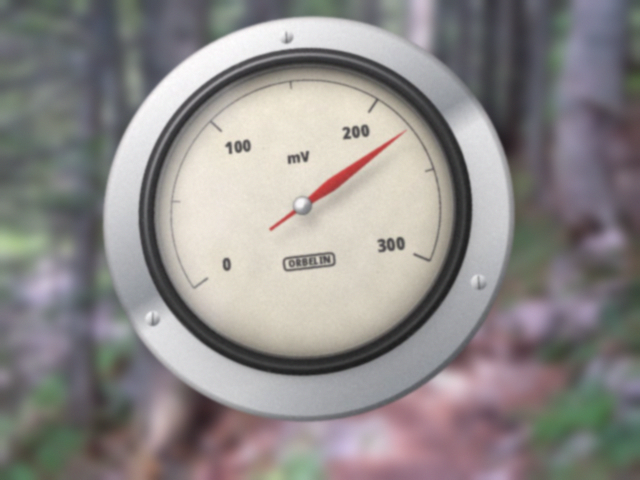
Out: 225; mV
